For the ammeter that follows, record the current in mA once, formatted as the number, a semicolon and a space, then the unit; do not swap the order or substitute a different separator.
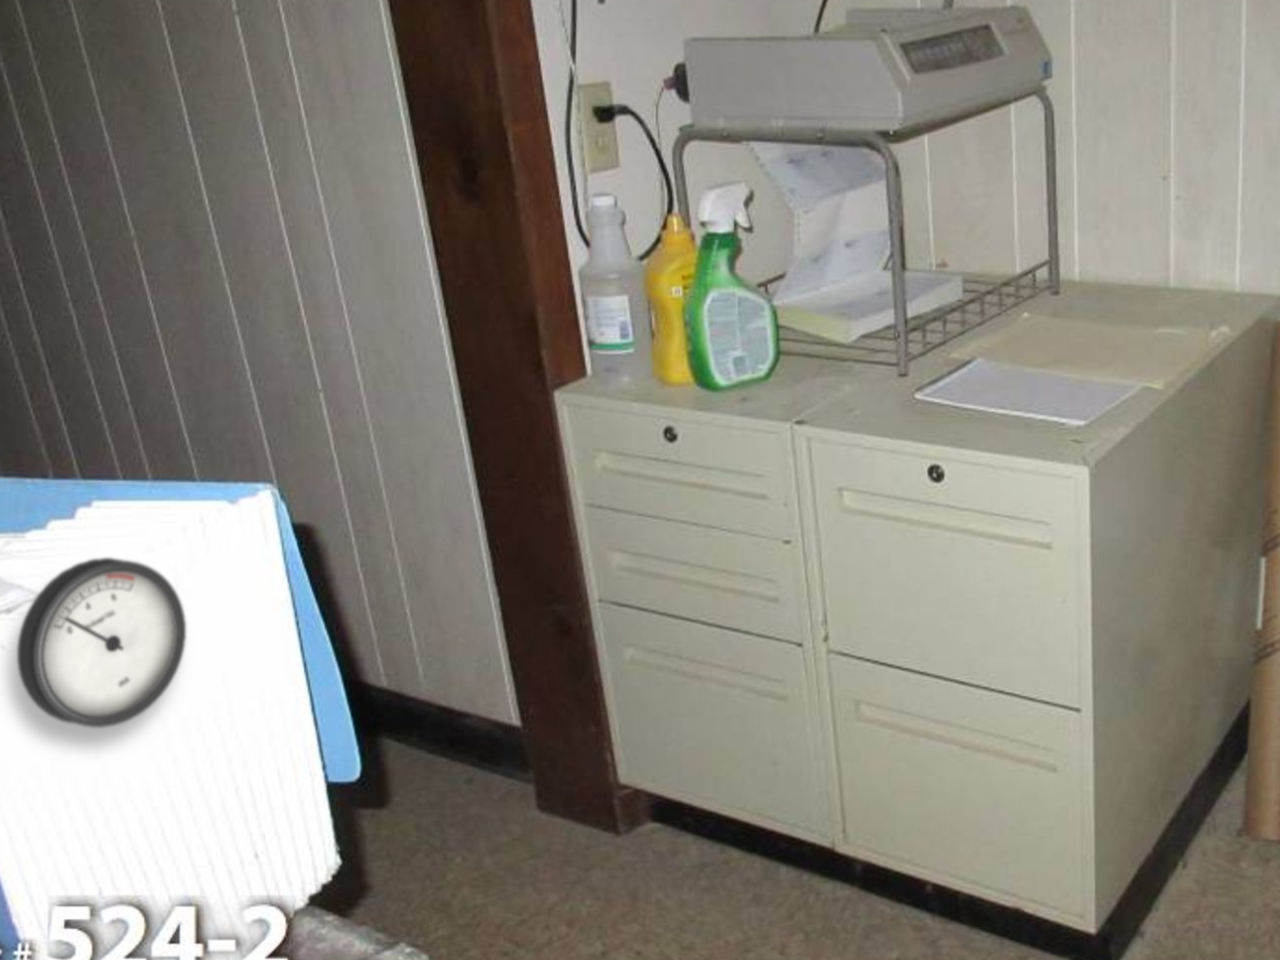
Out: 1; mA
